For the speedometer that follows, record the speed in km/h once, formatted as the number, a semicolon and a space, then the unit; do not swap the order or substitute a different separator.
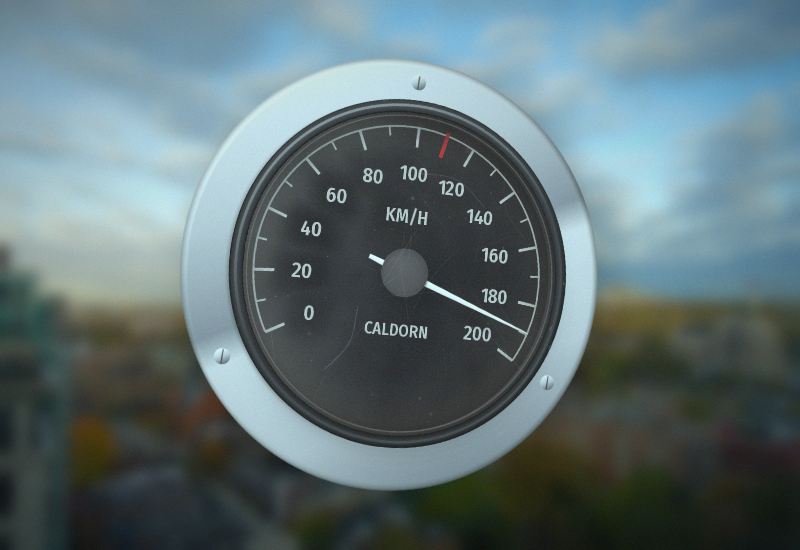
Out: 190; km/h
